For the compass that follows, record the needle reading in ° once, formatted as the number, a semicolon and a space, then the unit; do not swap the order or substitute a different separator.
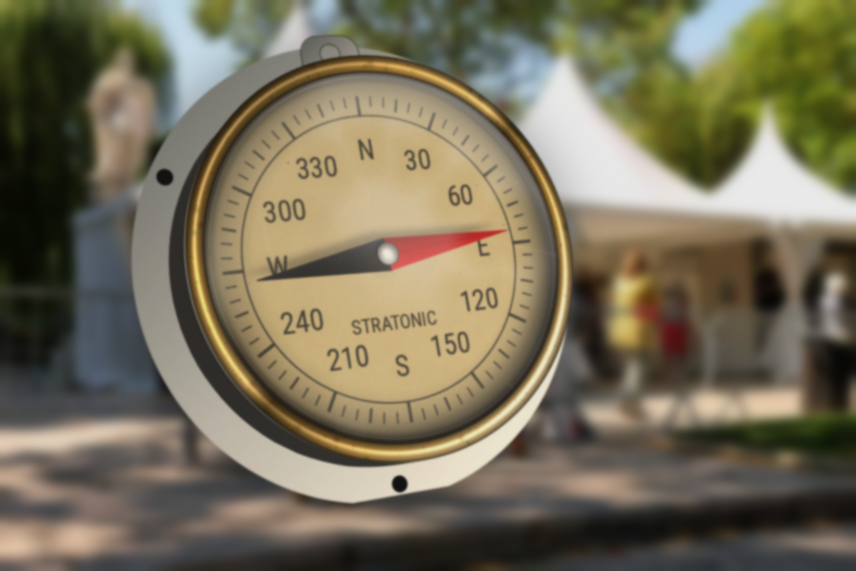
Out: 85; °
